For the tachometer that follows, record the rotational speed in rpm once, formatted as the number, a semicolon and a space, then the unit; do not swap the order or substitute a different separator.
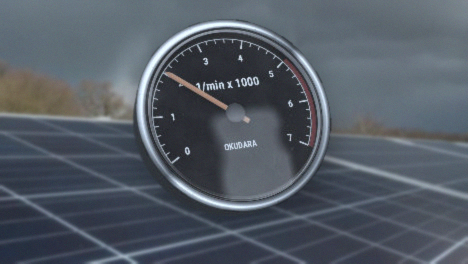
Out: 2000; rpm
